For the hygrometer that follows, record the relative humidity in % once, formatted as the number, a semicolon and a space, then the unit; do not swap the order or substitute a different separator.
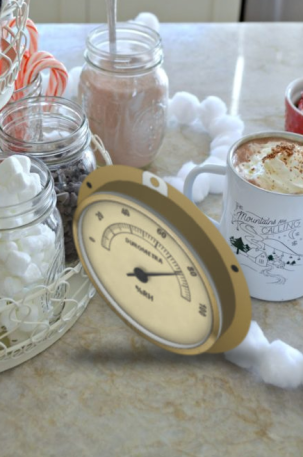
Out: 80; %
